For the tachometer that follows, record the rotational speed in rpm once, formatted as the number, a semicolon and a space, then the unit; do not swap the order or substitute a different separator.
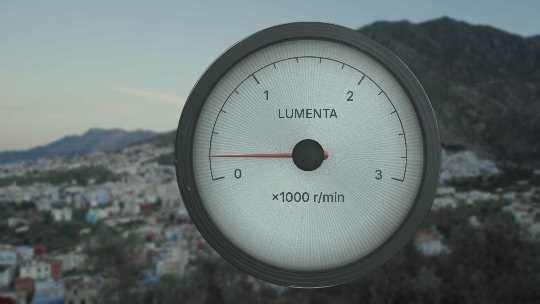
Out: 200; rpm
